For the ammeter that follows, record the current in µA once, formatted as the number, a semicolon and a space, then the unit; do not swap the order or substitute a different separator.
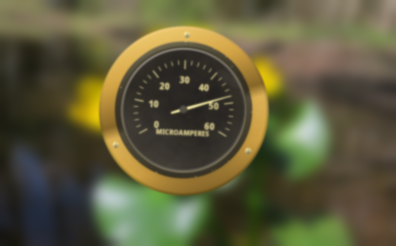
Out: 48; µA
